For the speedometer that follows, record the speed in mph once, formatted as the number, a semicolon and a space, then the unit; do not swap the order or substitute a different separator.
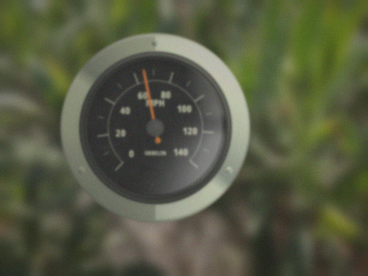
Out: 65; mph
